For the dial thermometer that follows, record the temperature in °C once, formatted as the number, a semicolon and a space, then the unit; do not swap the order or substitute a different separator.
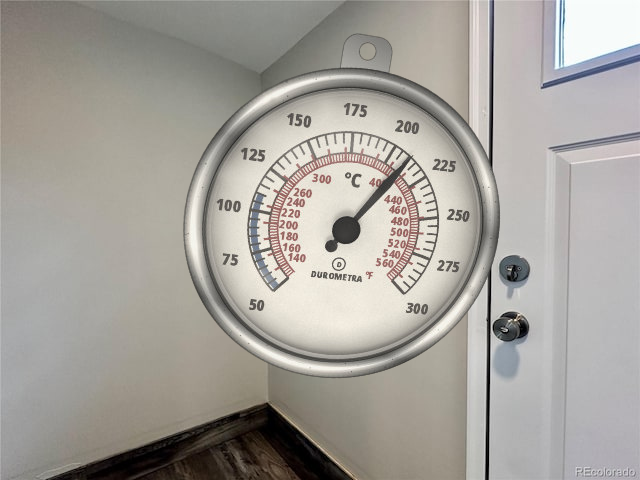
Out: 210; °C
